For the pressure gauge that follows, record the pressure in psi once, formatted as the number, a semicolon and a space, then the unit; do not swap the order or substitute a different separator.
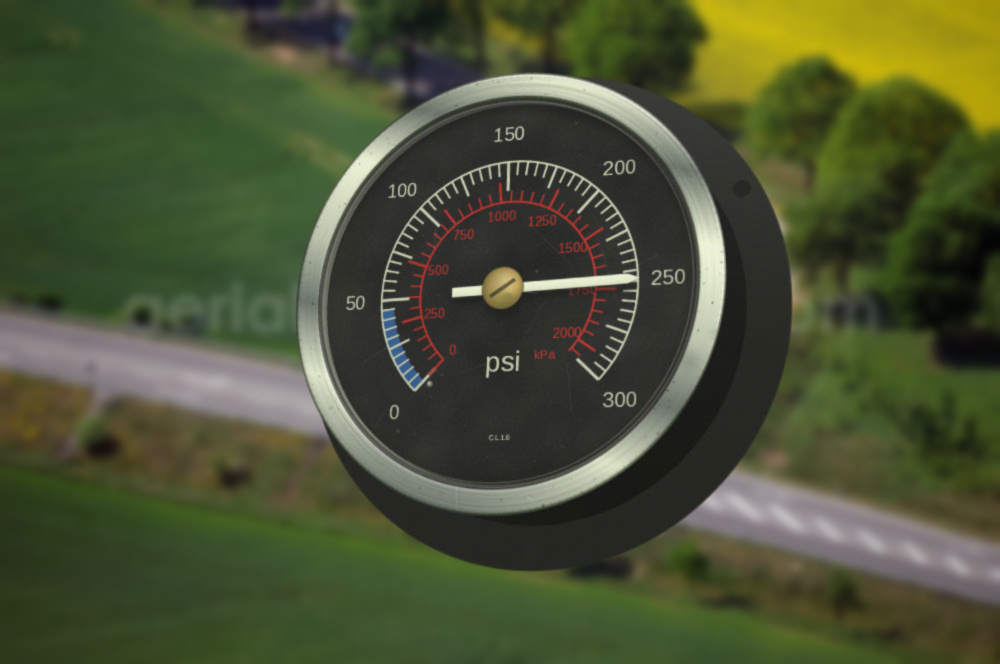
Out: 250; psi
